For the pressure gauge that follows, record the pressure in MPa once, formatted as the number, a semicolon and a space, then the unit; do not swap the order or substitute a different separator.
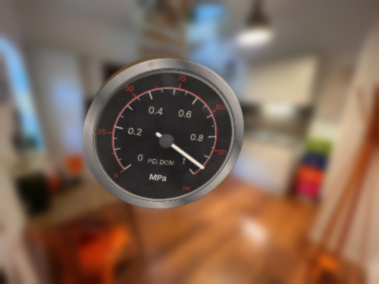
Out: 0.95; MPa
